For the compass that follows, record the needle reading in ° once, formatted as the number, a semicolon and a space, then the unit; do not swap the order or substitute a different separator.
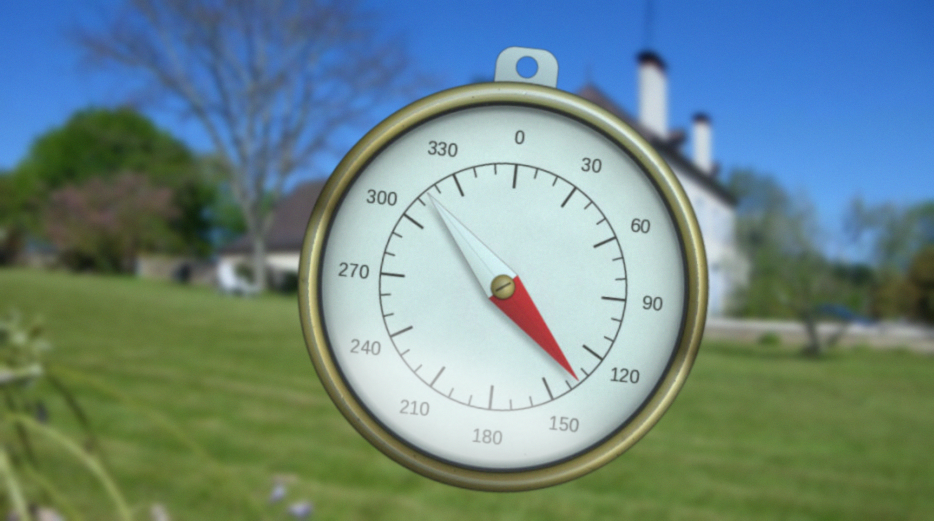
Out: 135; °
